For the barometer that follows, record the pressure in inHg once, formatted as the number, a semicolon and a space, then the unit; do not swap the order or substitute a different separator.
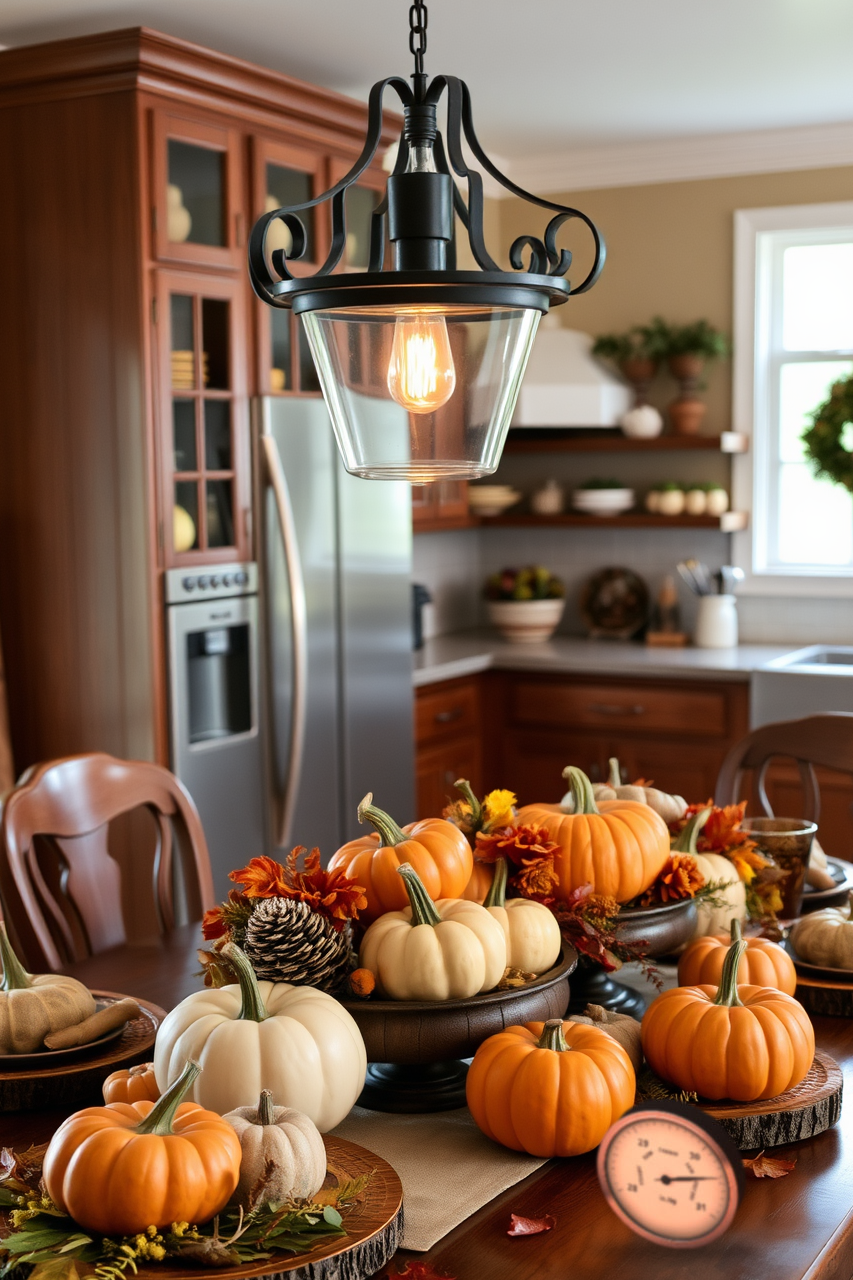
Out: 30.4; inHg
